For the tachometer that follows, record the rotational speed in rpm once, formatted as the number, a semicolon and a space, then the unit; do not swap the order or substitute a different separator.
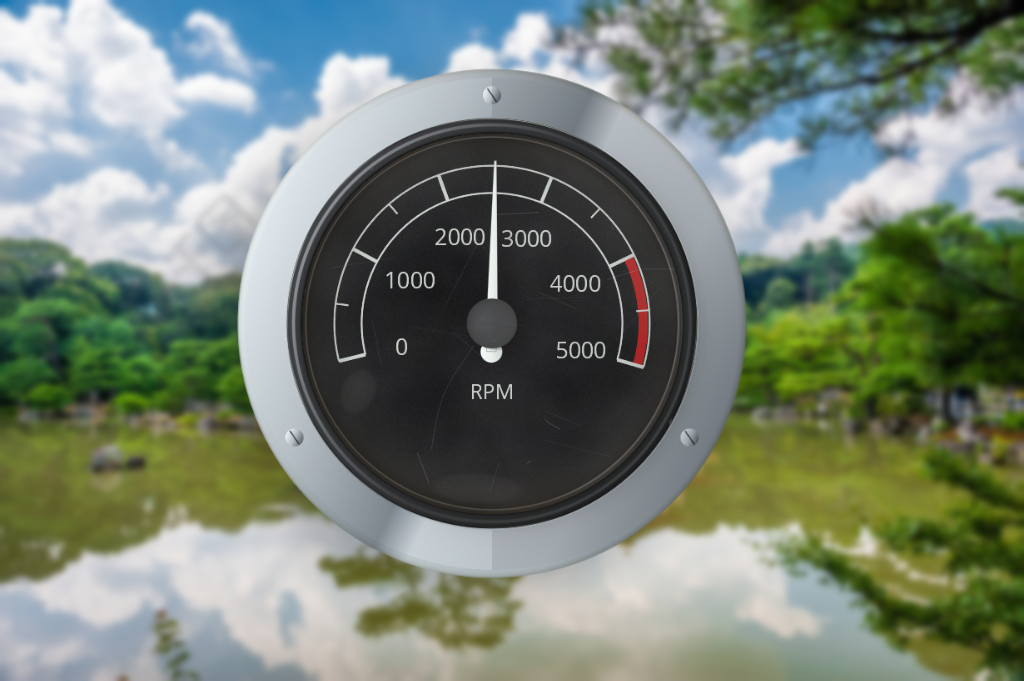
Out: 2500; rpm
